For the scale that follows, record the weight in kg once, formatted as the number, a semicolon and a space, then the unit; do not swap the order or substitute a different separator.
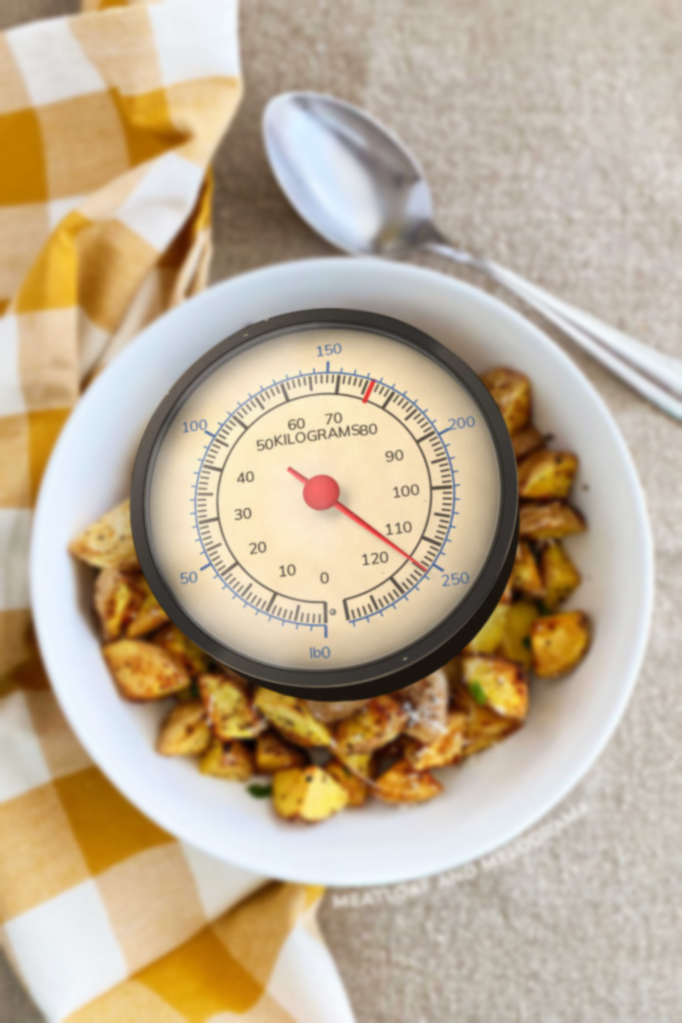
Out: 115; kg
